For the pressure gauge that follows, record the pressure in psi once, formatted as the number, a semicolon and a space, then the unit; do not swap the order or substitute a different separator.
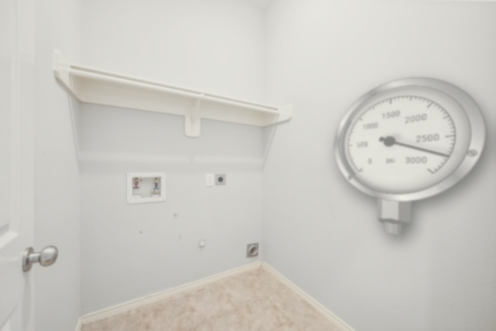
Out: 2750; psi
